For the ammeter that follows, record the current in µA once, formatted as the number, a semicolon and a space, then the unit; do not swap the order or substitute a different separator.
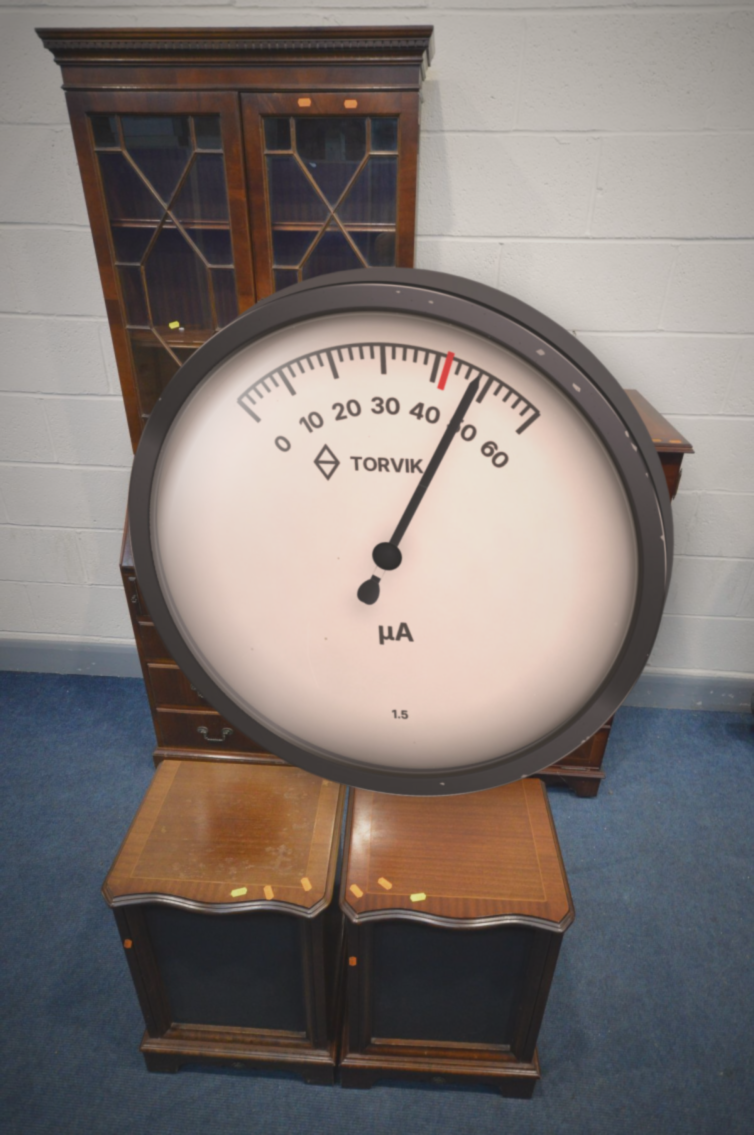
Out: 48; µA
